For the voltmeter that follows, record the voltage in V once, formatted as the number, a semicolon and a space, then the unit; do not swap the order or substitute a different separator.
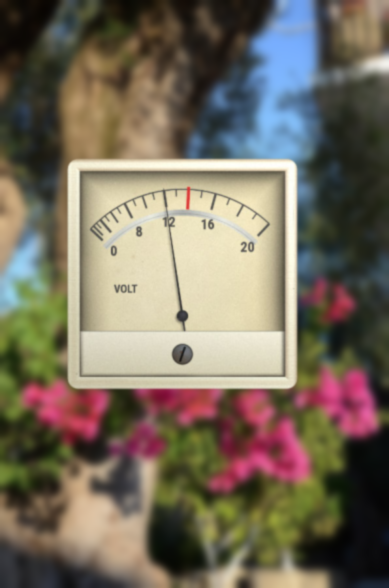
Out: 12; V
